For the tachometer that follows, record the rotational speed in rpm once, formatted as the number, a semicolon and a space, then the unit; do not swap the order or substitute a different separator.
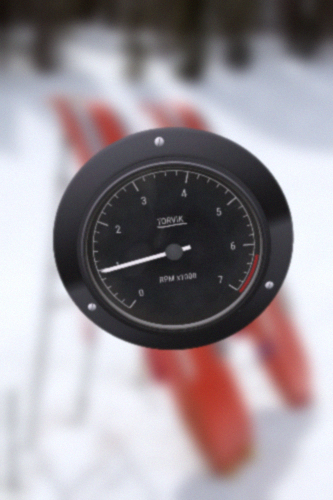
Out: 1000; rpm
